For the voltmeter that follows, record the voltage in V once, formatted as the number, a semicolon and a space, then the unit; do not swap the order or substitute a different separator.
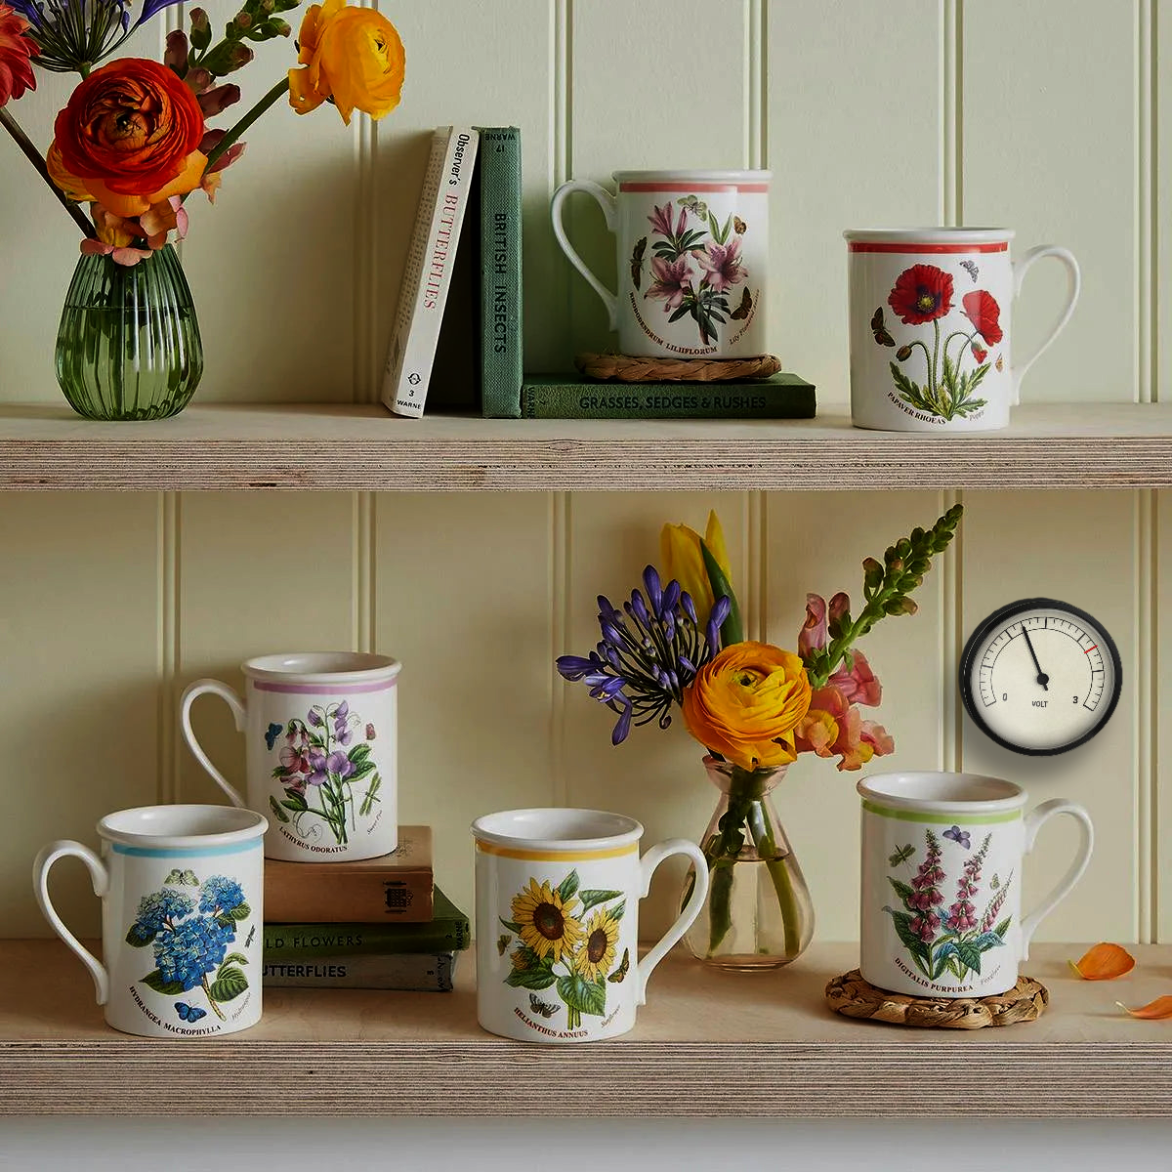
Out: 1.2; V
